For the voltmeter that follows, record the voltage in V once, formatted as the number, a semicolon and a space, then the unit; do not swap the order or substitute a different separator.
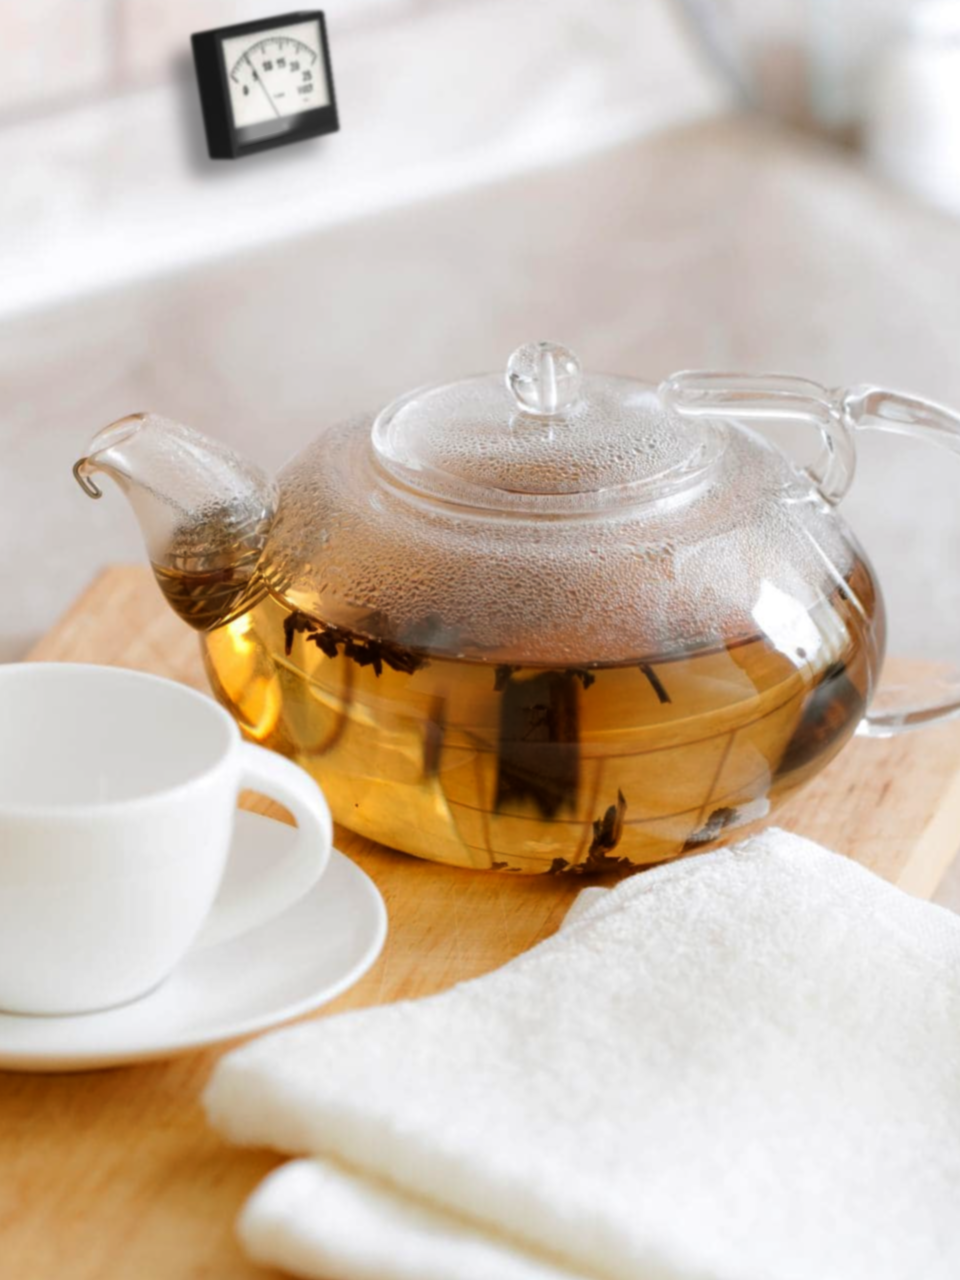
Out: 5; V
